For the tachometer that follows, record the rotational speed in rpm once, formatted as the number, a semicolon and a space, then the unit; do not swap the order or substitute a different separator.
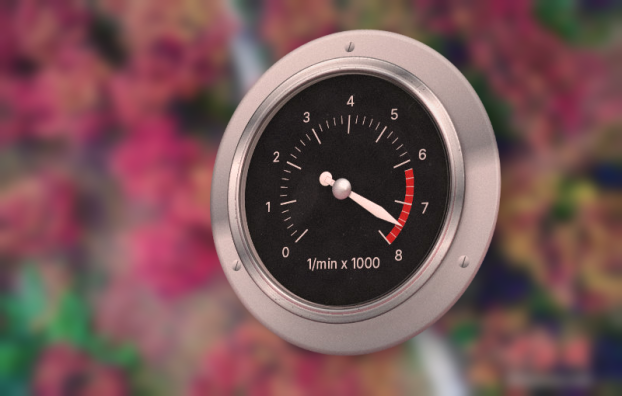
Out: 7500; rpm
